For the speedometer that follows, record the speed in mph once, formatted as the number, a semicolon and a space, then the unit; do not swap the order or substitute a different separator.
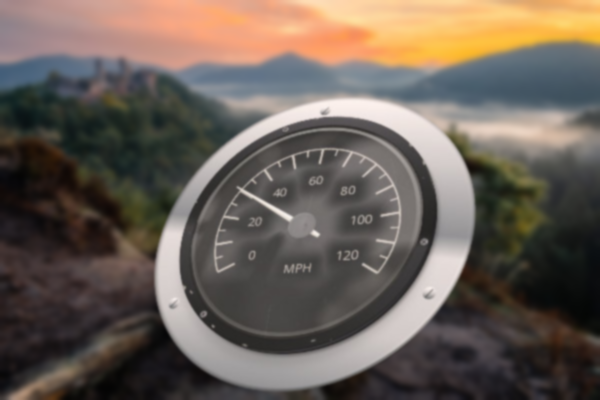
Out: 30; mph
